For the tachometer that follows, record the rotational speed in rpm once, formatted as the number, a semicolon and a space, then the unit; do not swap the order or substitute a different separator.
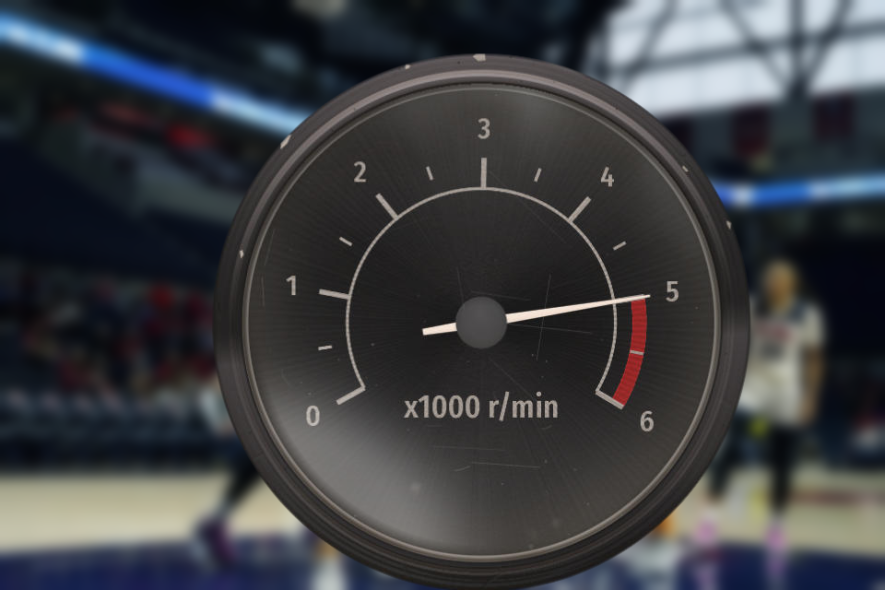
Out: 5000; rpm
